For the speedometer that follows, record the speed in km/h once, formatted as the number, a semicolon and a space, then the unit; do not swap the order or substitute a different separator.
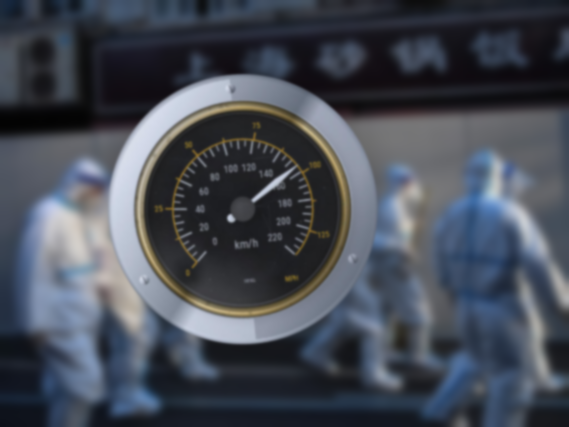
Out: 155; km/h
